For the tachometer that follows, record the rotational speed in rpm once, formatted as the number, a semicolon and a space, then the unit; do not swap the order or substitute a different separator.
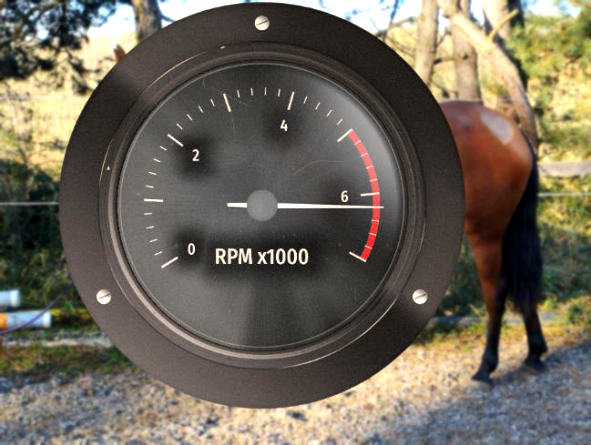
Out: 6200; rpm
